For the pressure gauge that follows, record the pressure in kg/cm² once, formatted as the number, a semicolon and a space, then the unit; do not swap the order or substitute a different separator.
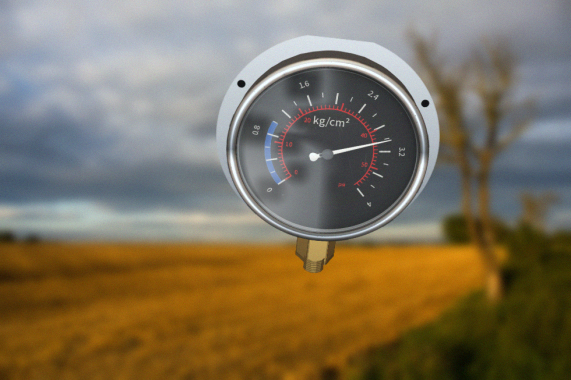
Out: 3; kg/cm²
